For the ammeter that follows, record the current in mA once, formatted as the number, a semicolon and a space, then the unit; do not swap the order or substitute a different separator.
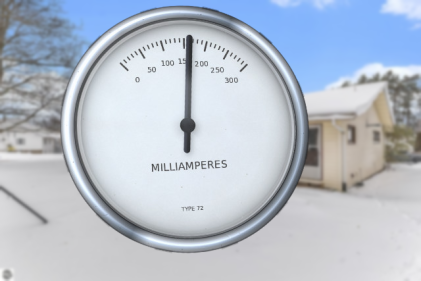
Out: 160; mA
